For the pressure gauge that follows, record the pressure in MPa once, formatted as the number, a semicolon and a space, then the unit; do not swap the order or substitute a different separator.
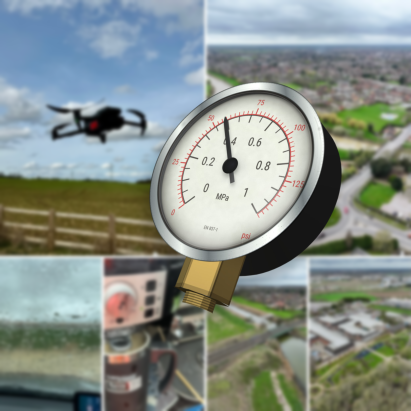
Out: 0.4; MPa
